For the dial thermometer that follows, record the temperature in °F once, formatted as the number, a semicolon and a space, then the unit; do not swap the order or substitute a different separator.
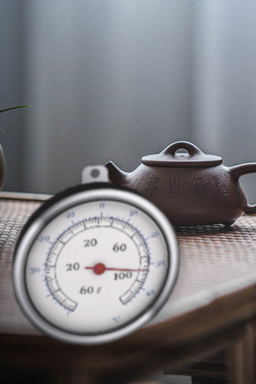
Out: 90; °F
